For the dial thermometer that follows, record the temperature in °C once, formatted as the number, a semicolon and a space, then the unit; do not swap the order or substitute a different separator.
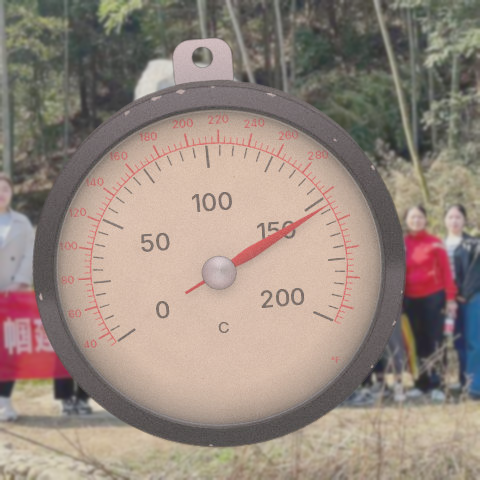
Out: 152.5; °C
